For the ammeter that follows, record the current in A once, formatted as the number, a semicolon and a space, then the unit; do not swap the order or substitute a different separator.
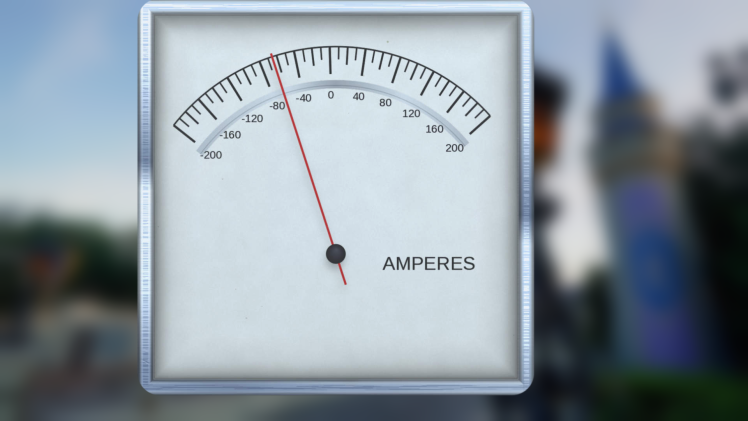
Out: -65; A
